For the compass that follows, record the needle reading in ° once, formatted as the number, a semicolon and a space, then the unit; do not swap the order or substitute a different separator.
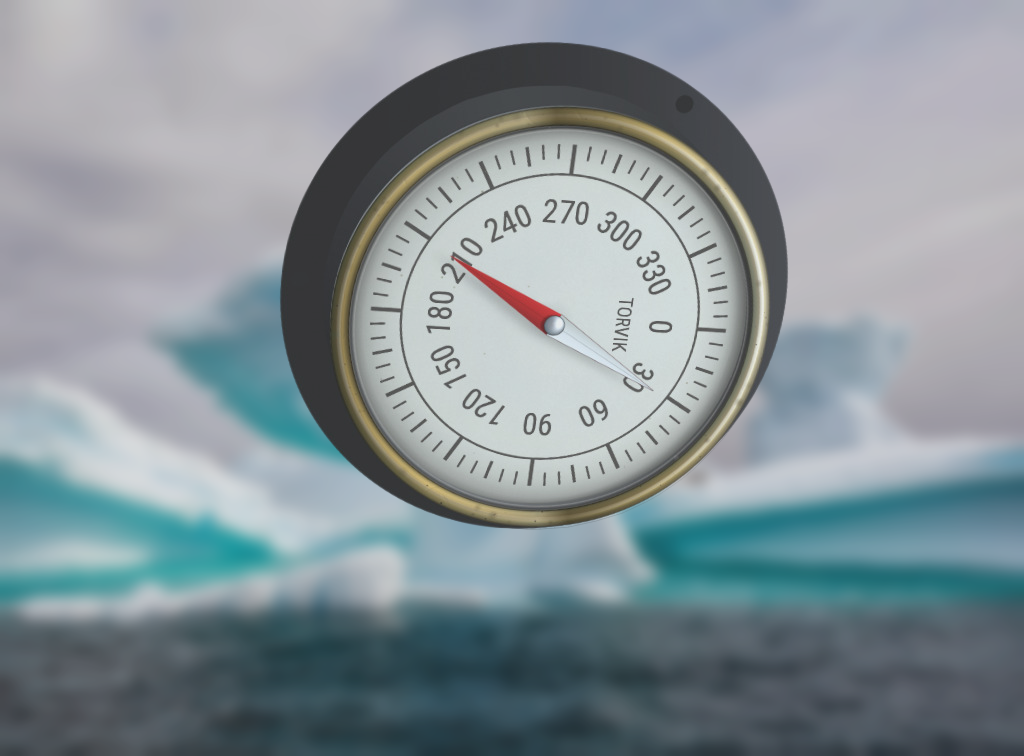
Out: 210; °
